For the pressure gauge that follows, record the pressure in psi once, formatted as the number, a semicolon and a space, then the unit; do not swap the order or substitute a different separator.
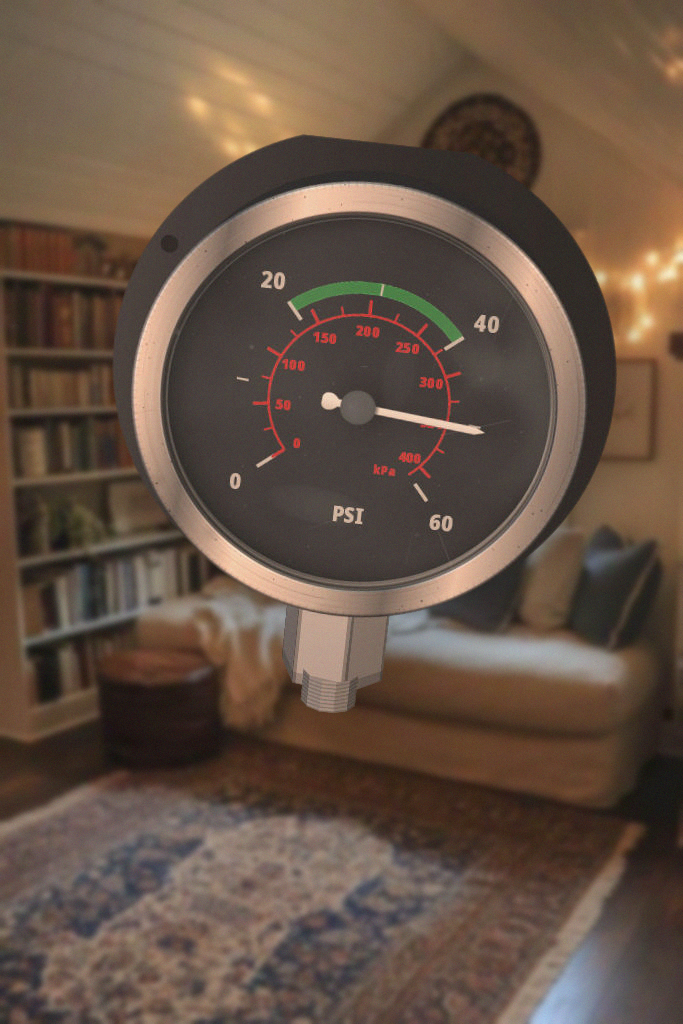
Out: 50; psi
